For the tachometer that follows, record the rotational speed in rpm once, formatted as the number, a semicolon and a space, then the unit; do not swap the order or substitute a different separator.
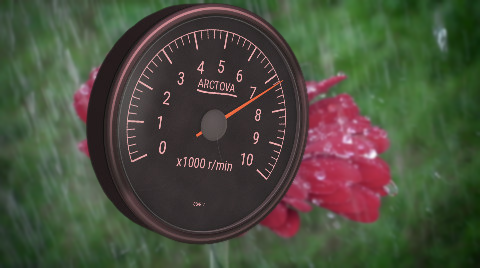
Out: 7200; rpm
